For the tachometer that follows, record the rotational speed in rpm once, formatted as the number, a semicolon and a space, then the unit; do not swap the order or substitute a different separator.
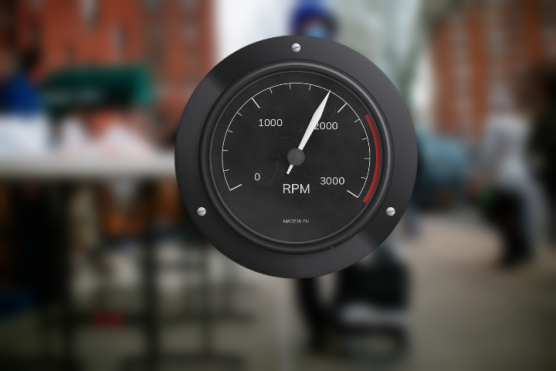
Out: 1800; rpm
